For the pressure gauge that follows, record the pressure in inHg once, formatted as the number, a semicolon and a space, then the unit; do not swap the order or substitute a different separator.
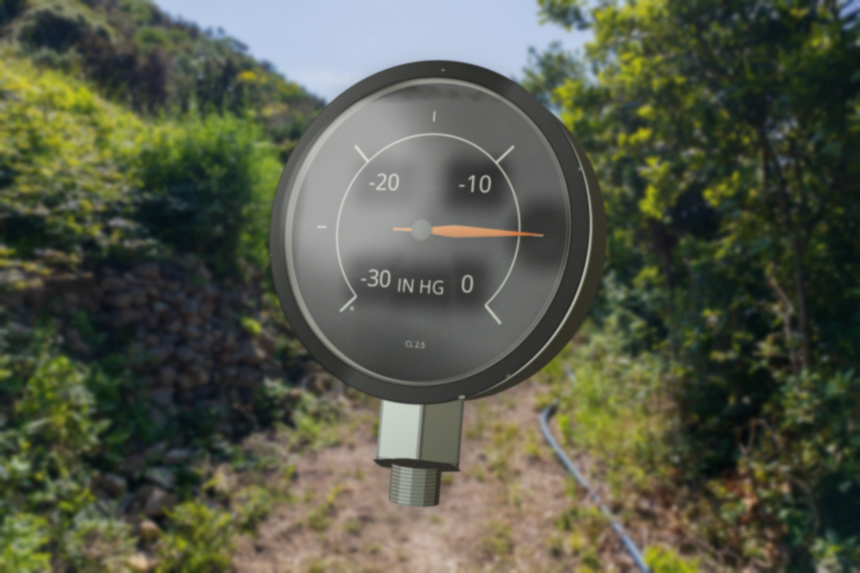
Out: -5; inHg
